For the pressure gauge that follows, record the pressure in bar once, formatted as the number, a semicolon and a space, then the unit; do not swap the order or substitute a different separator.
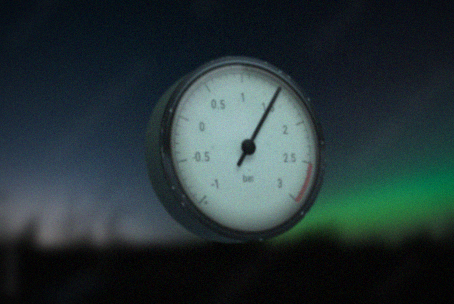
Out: 1.5; bar
